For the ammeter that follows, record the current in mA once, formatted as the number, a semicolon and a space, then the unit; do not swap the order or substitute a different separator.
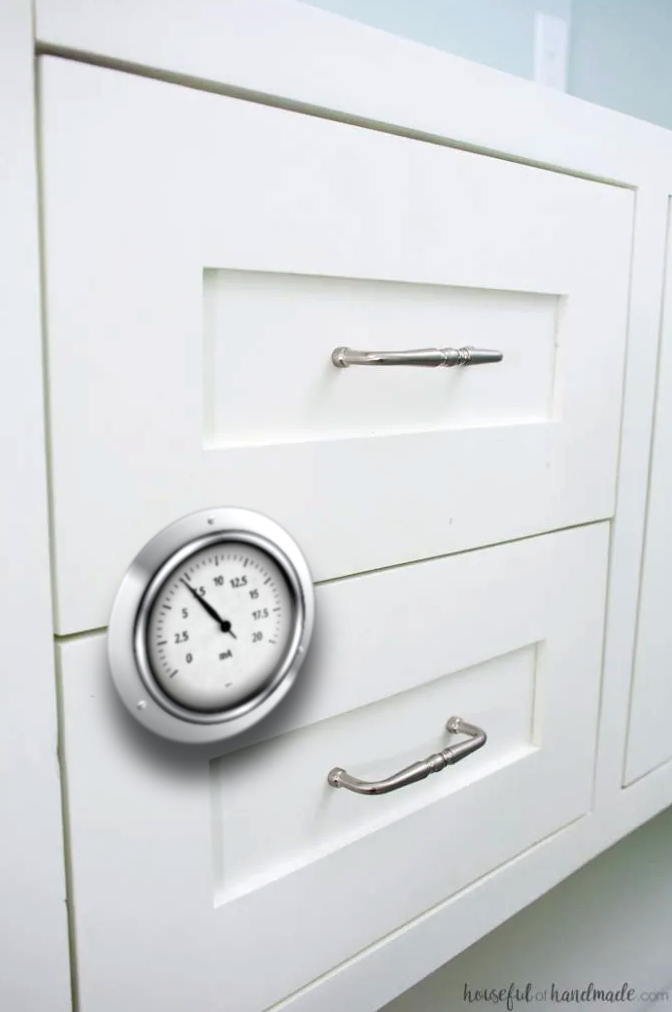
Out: 7; mA
